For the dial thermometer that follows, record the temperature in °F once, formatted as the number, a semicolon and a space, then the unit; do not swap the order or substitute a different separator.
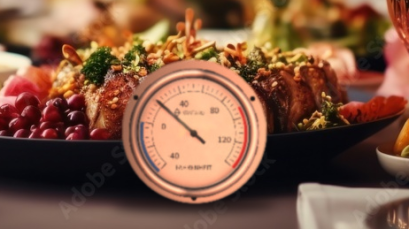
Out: 20; °F
